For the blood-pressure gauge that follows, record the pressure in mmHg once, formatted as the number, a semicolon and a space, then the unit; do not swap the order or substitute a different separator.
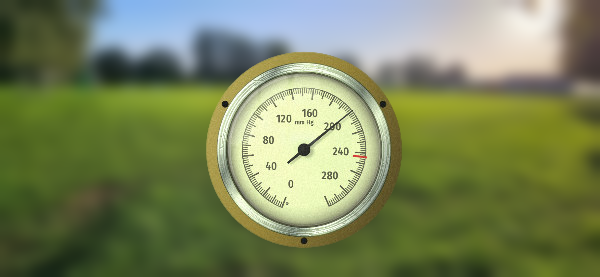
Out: 200; mmHg
